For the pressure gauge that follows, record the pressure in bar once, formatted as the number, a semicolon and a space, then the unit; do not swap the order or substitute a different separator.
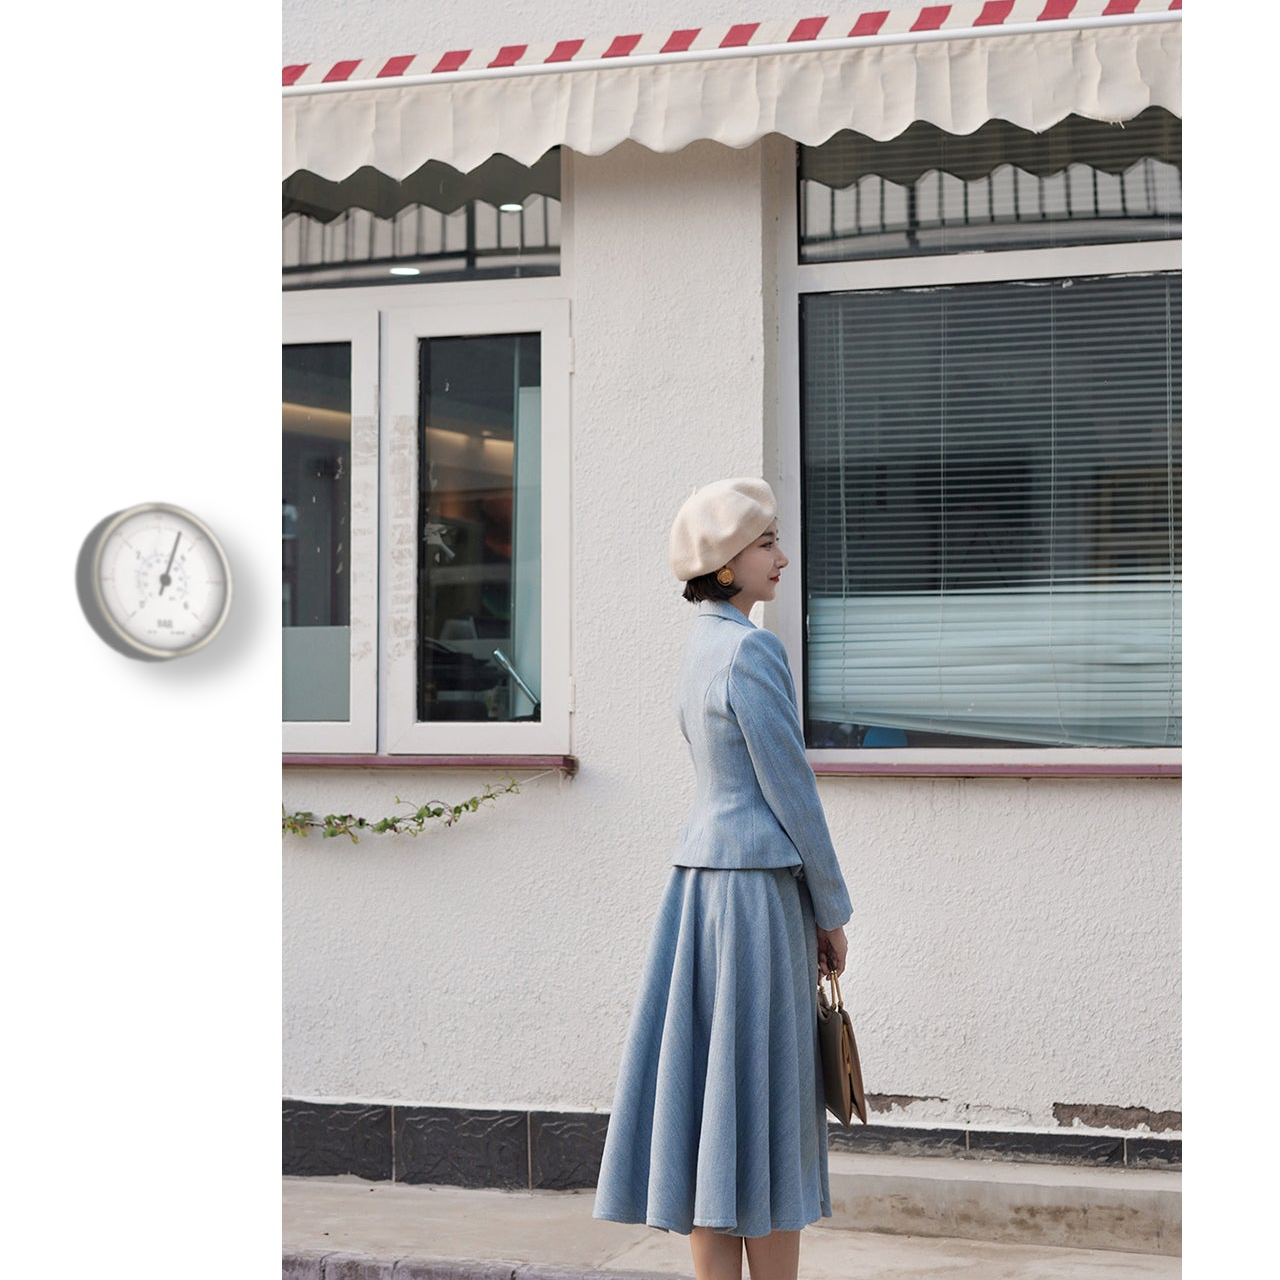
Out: 3.5; bar
